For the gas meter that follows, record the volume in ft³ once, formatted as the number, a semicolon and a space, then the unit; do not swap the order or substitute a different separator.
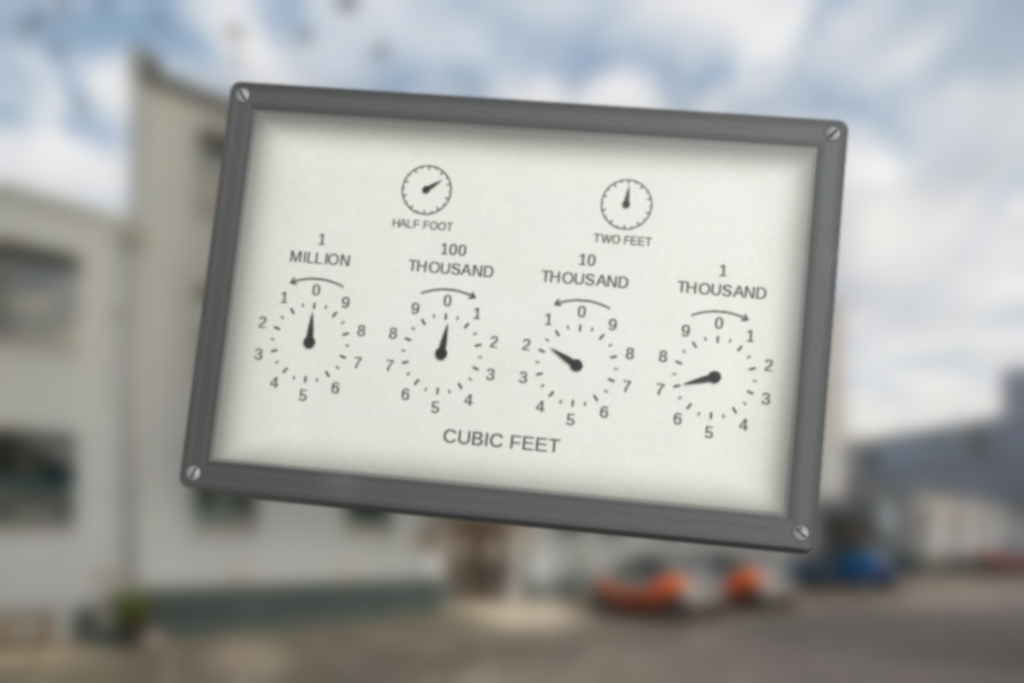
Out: 1700; ft³
